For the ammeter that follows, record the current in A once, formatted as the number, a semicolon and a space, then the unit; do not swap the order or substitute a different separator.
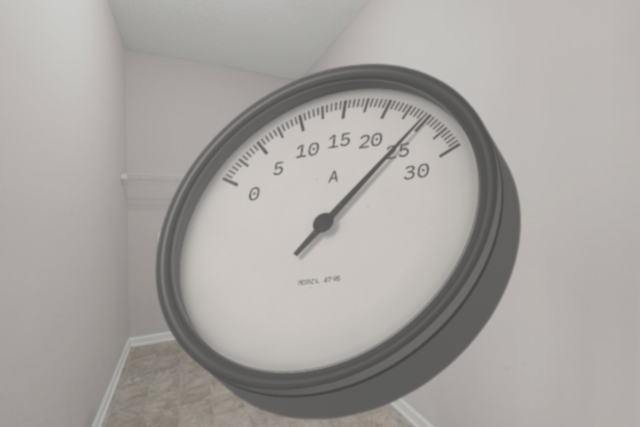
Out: 25; A
